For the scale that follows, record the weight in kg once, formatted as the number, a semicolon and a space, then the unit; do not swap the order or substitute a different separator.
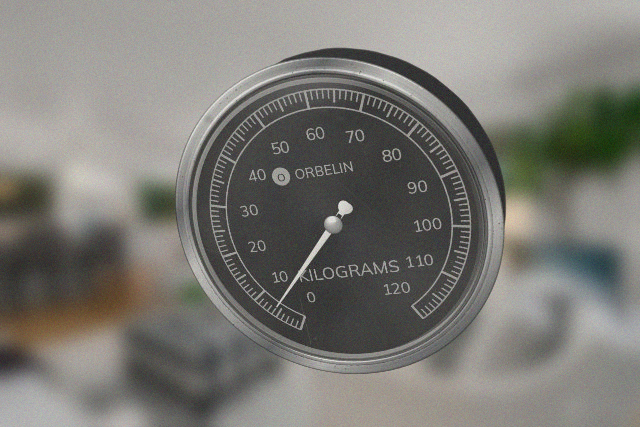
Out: 6; kg
